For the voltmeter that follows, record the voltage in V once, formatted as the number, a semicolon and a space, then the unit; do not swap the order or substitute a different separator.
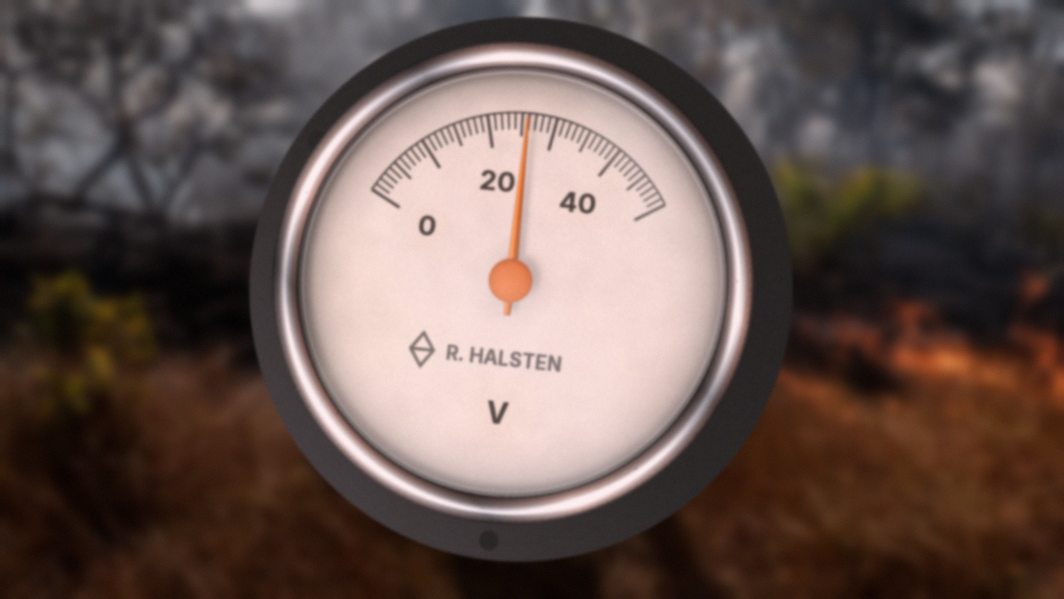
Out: 26; V
